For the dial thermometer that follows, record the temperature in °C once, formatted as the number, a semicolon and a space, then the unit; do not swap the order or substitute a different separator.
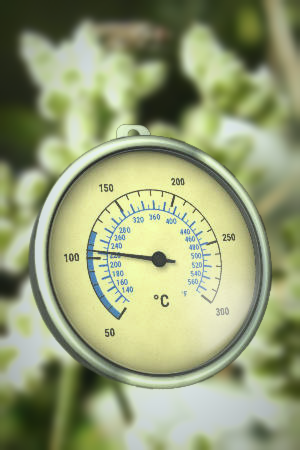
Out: 105; °C
